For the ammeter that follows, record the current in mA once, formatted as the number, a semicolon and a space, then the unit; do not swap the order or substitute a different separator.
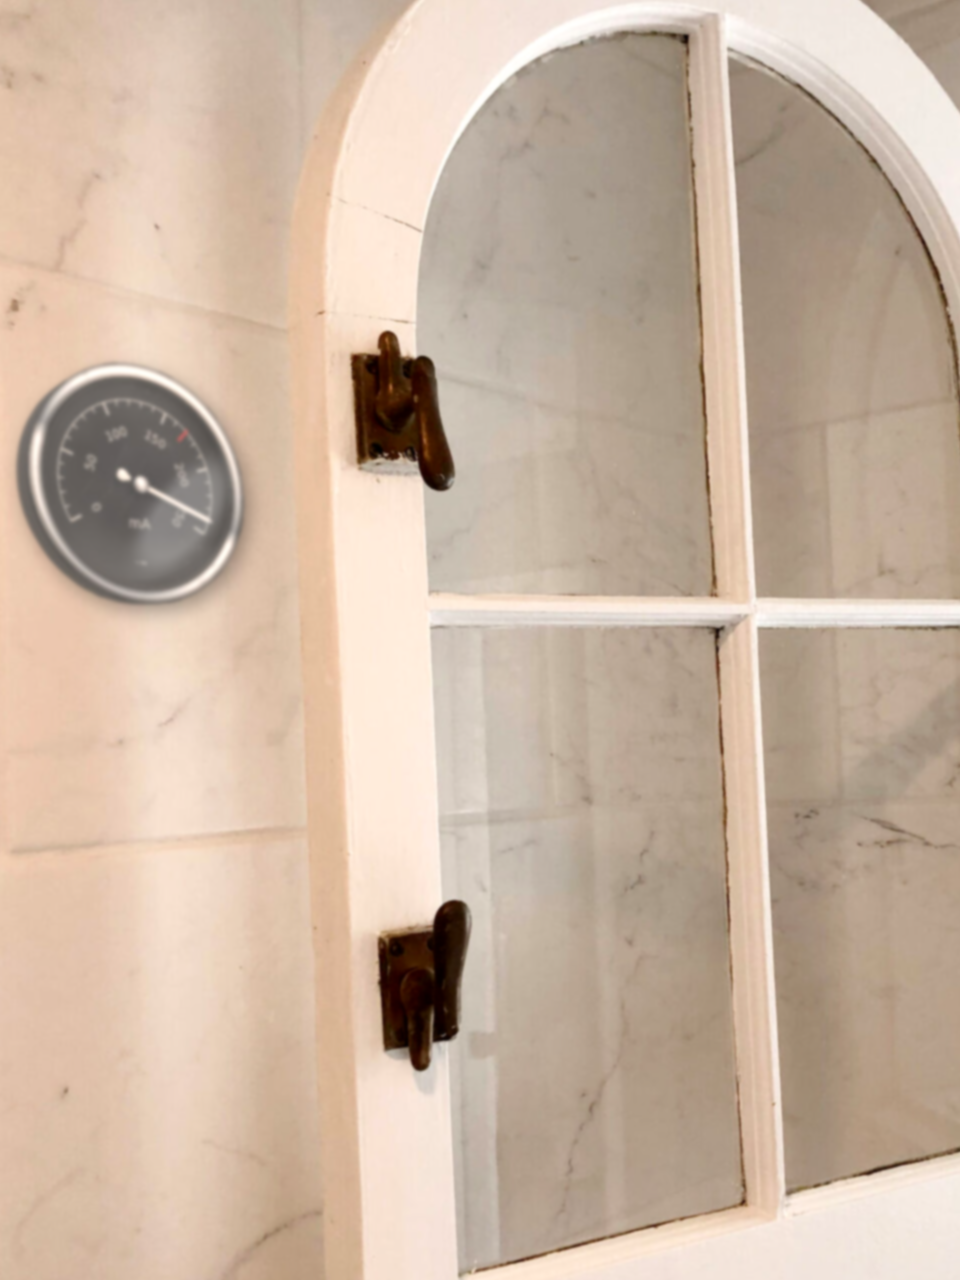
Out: 240; mA
